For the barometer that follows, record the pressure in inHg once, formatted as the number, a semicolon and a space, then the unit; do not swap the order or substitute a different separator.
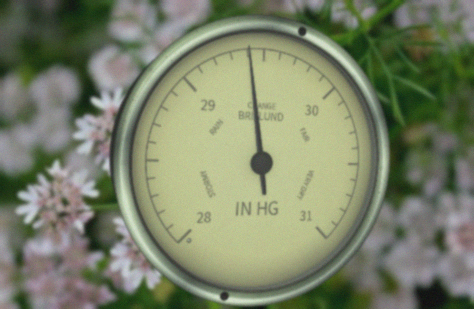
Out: 29.4; inHg
